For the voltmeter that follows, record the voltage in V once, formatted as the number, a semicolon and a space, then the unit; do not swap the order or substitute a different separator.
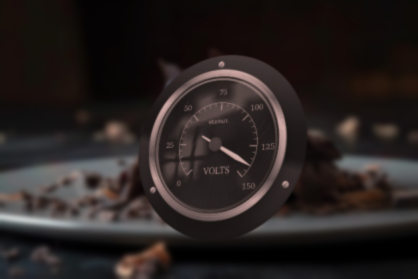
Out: 140; V
